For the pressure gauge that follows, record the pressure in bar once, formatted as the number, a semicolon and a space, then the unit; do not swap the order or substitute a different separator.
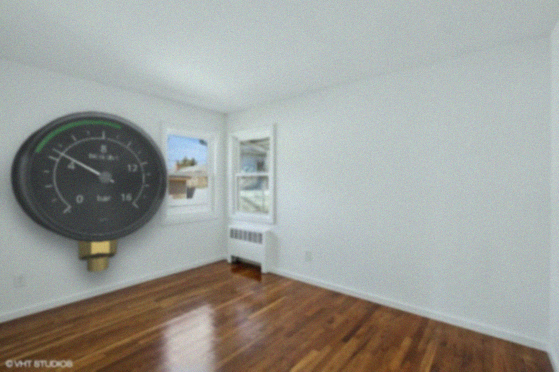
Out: 4.5; bar
